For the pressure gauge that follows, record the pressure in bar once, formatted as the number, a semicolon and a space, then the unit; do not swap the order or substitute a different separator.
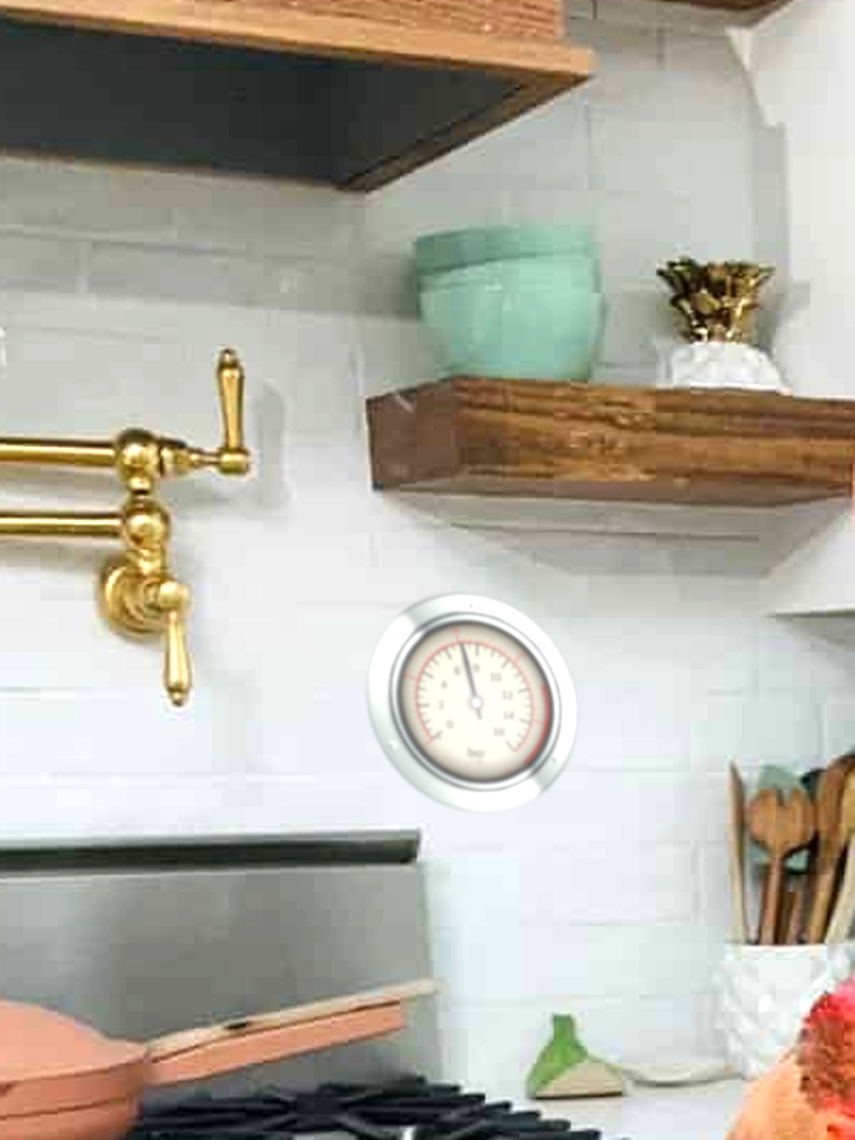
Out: 7; bar
